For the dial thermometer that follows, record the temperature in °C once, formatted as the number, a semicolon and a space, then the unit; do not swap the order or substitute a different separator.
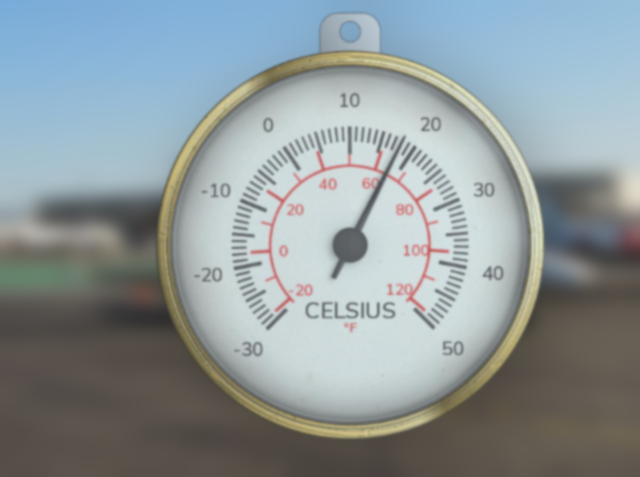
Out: 18; °C
